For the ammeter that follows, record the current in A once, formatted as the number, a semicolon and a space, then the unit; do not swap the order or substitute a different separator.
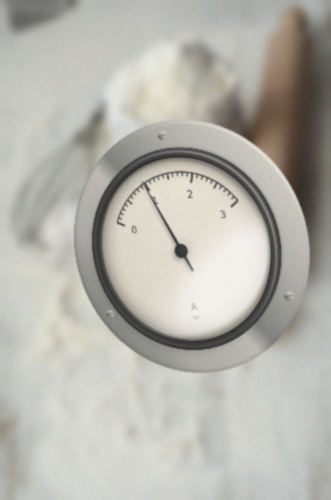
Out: 1; A
